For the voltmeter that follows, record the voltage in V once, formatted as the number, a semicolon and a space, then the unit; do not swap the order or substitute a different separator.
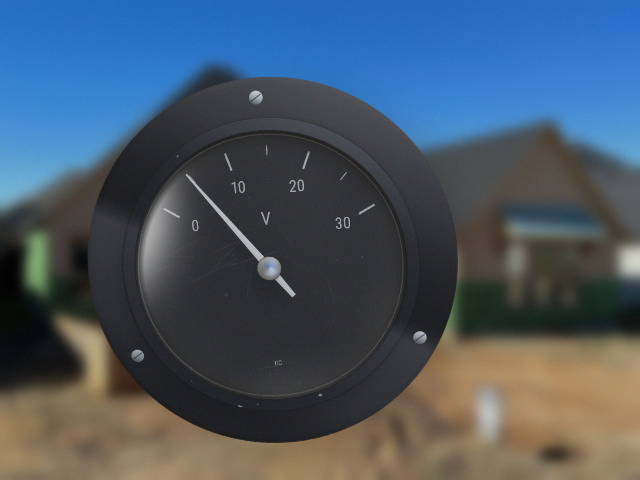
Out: 5; V
